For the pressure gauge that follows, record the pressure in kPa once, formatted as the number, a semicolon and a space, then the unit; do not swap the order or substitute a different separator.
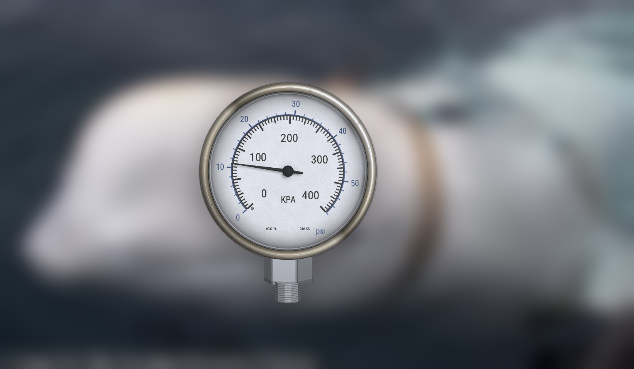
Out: 75; kPa
